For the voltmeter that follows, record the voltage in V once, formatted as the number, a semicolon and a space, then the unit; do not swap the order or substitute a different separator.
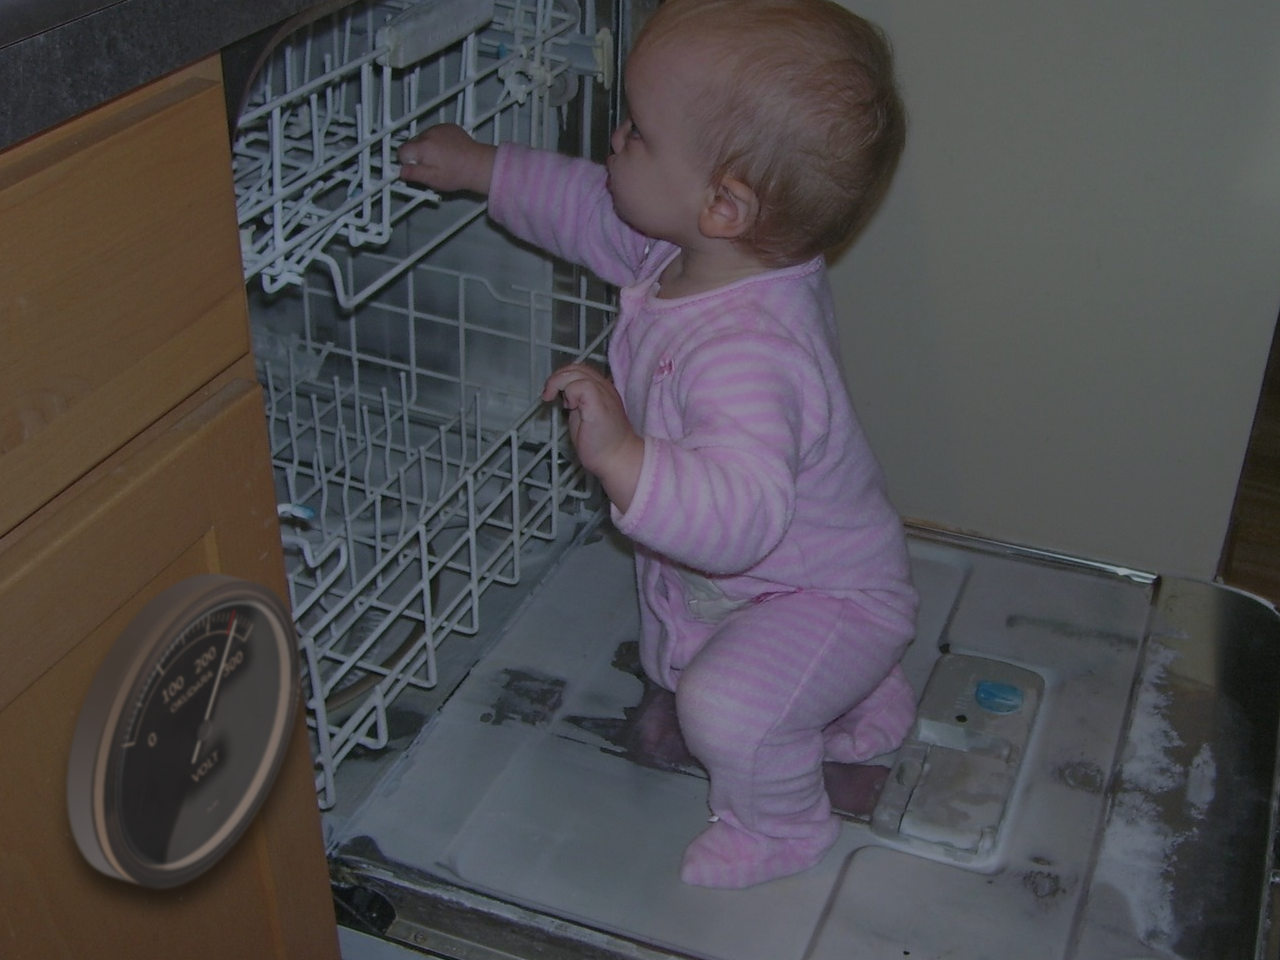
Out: 250; V
